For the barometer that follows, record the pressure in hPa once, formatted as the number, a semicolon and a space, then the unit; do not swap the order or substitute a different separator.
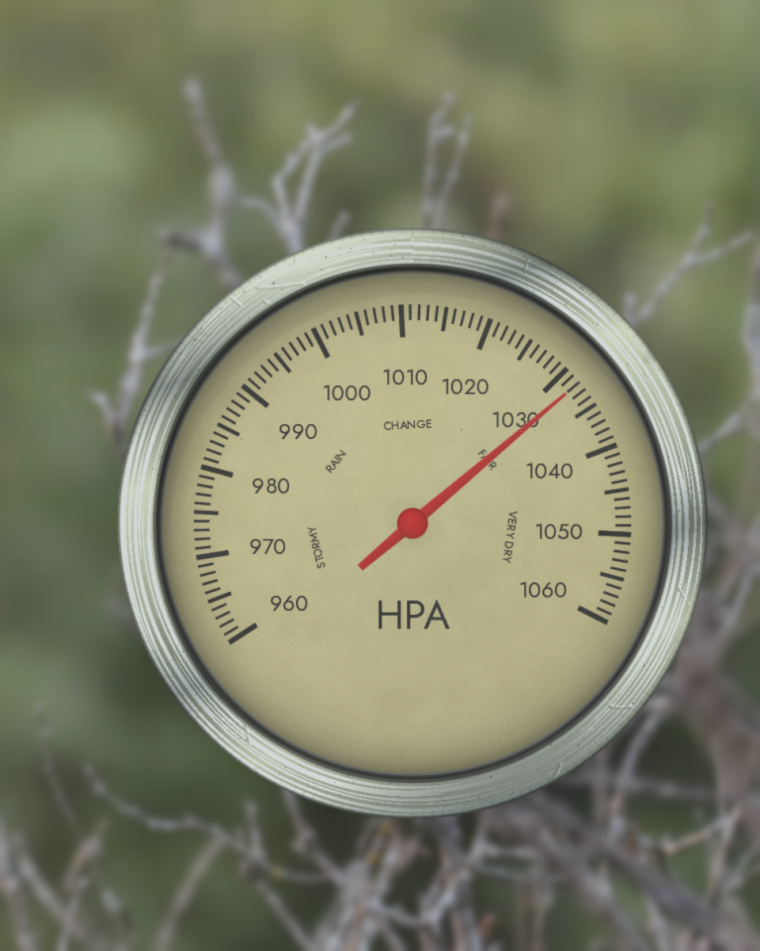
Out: 1032; hPa
